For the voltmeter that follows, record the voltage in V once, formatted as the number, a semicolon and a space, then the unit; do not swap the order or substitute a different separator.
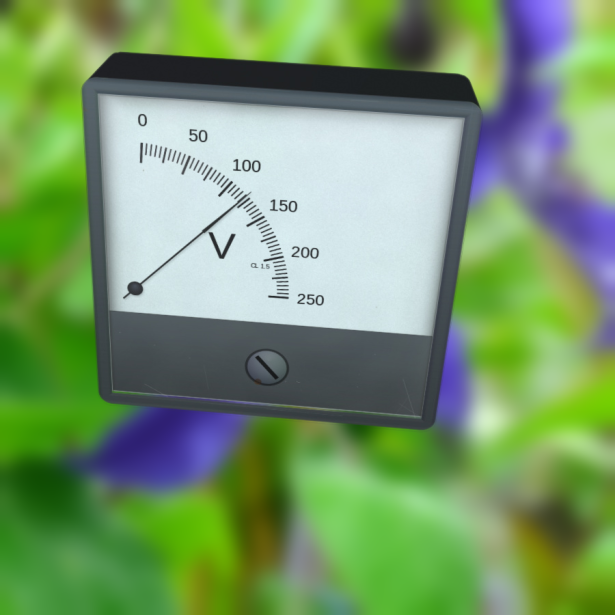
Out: 120; V
